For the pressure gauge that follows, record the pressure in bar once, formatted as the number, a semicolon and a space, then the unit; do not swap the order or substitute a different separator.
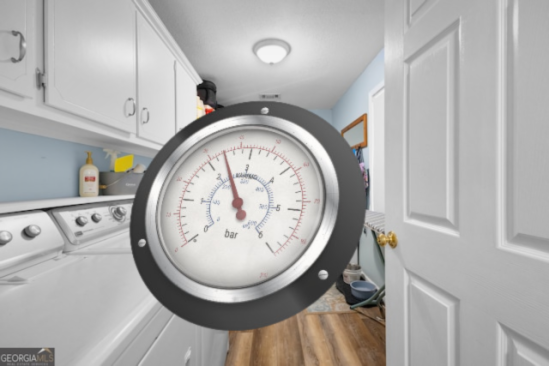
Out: 2.4; bar
